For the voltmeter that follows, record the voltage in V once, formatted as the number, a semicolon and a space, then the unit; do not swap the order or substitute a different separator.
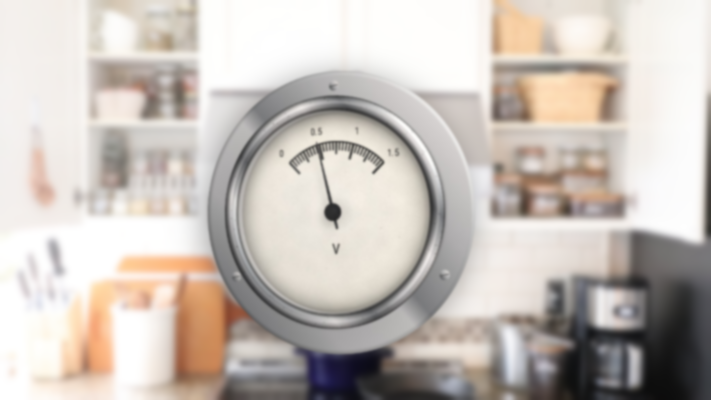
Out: 0.5; V
